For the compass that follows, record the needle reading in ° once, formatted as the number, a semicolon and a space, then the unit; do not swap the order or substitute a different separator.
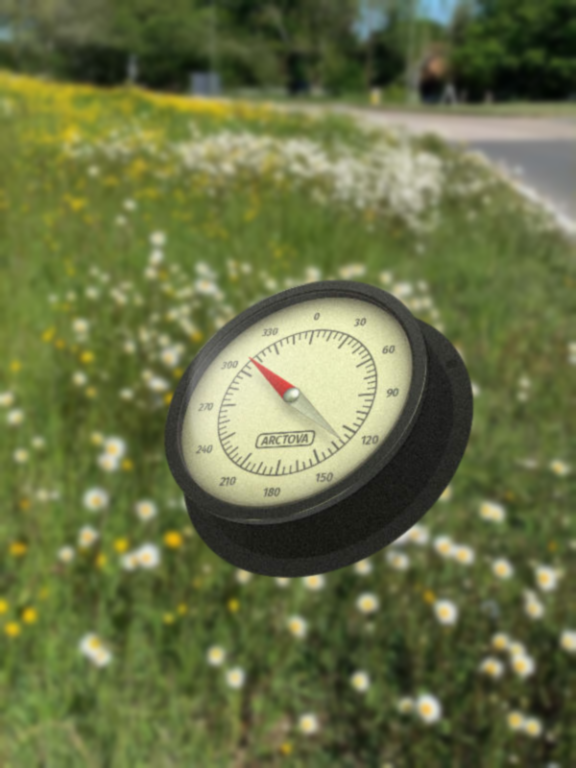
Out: 310; °
